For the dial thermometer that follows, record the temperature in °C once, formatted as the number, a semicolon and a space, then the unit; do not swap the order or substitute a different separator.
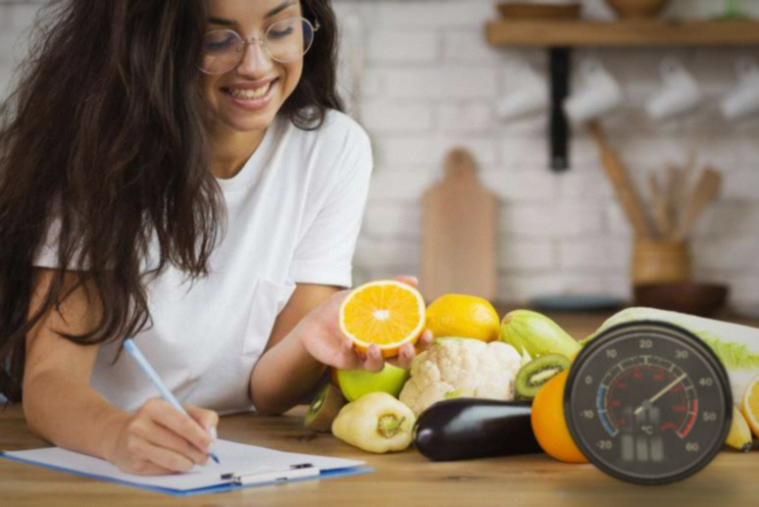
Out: 35; °C
